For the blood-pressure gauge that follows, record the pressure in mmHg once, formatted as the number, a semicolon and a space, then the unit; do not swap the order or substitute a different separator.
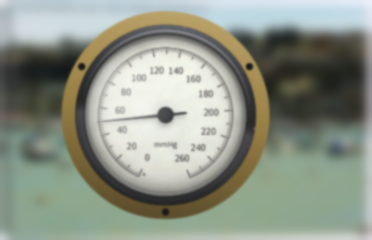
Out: 50; mmHg
